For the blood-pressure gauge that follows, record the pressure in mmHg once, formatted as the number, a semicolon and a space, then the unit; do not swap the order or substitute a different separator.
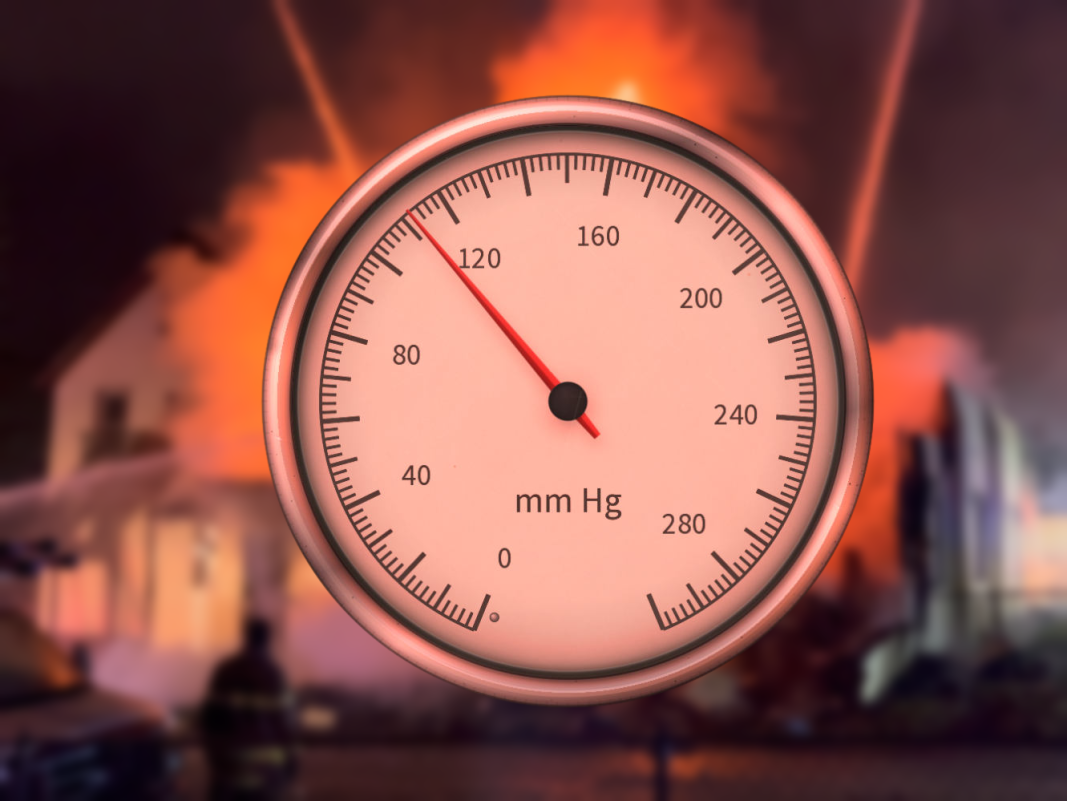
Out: 112; mmHg
